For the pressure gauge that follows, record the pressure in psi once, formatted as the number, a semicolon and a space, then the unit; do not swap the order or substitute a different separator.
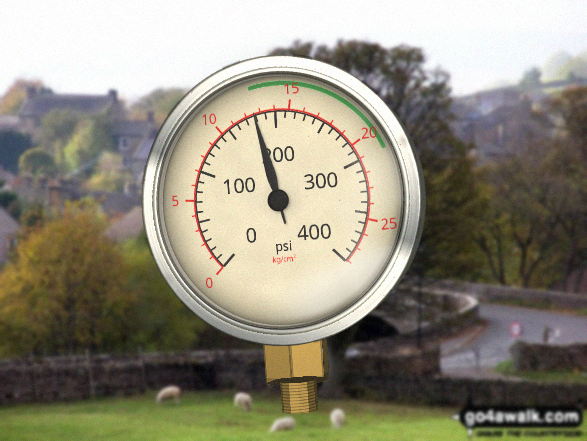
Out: 180; psi
